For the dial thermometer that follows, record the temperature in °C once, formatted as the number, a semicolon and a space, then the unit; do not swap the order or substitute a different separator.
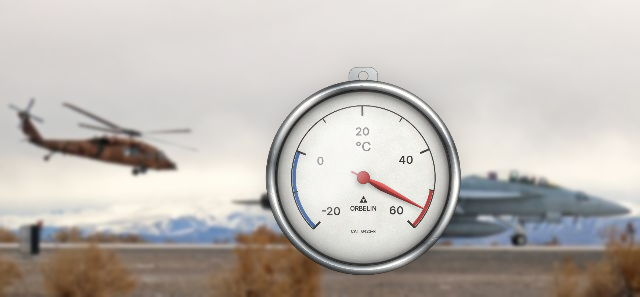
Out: 55; °C
